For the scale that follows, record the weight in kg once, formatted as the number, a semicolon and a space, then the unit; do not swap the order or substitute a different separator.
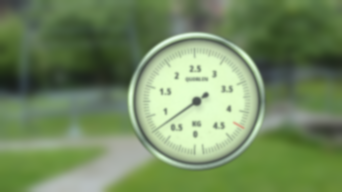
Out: 0.75; kg
